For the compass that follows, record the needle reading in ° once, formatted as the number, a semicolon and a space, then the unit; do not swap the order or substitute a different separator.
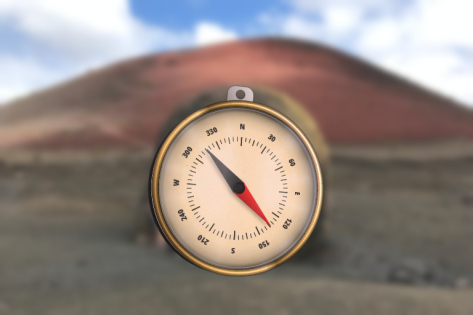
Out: 135; °
